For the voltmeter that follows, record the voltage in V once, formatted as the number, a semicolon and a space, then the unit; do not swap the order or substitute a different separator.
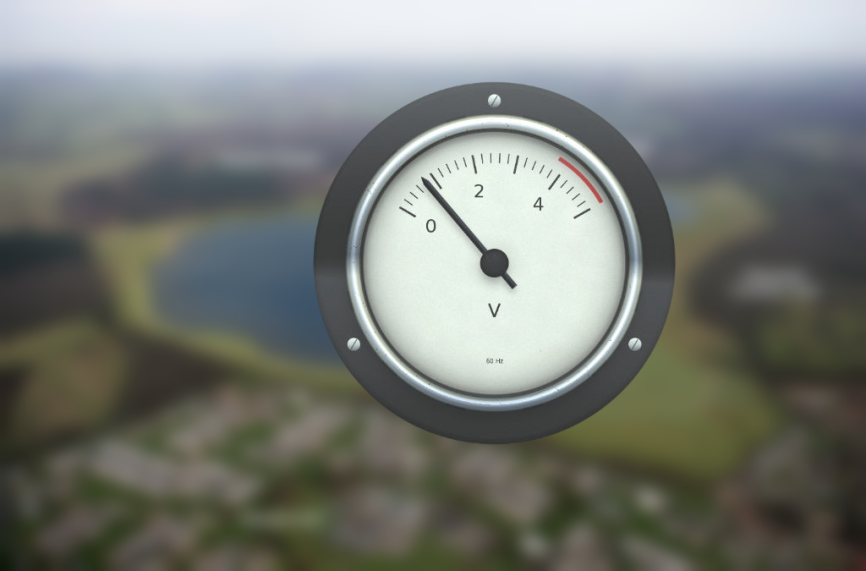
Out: 0.8; V
